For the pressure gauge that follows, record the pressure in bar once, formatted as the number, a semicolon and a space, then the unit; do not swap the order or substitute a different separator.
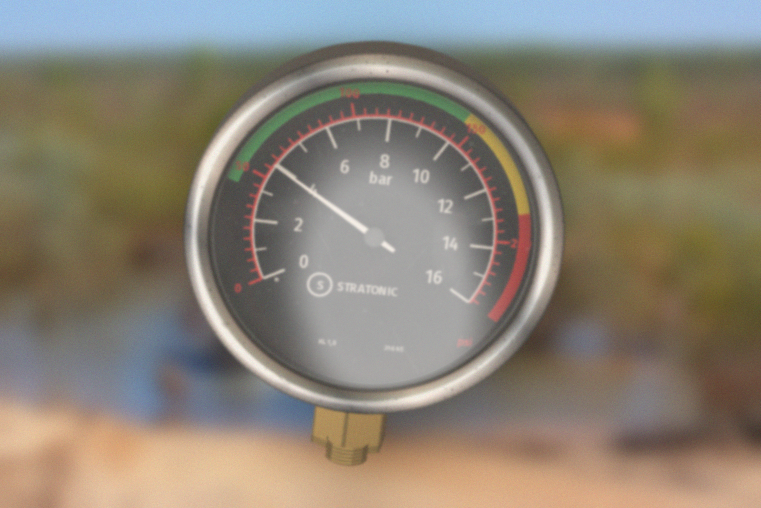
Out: 4; bar
